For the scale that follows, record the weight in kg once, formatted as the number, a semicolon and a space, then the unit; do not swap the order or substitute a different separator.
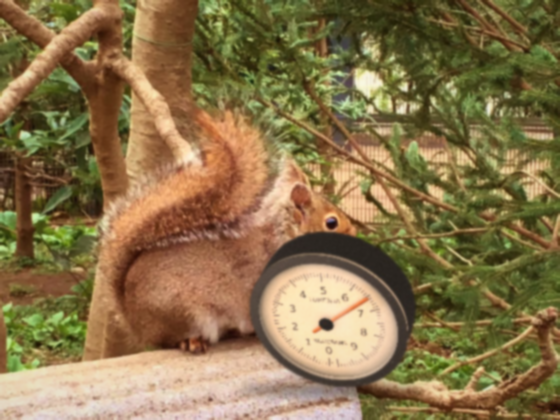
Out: 6.5; kg
